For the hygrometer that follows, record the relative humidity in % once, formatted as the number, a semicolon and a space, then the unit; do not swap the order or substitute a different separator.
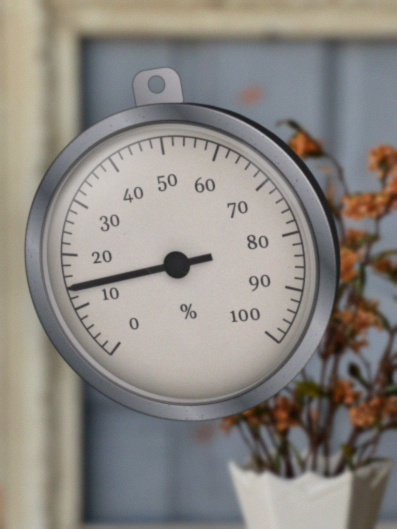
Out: 14; %
